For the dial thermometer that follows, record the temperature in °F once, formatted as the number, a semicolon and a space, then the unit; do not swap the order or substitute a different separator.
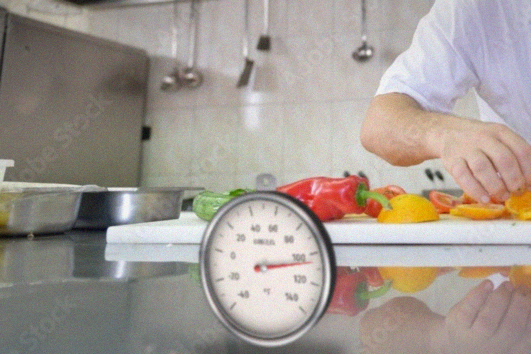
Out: 105; °F
